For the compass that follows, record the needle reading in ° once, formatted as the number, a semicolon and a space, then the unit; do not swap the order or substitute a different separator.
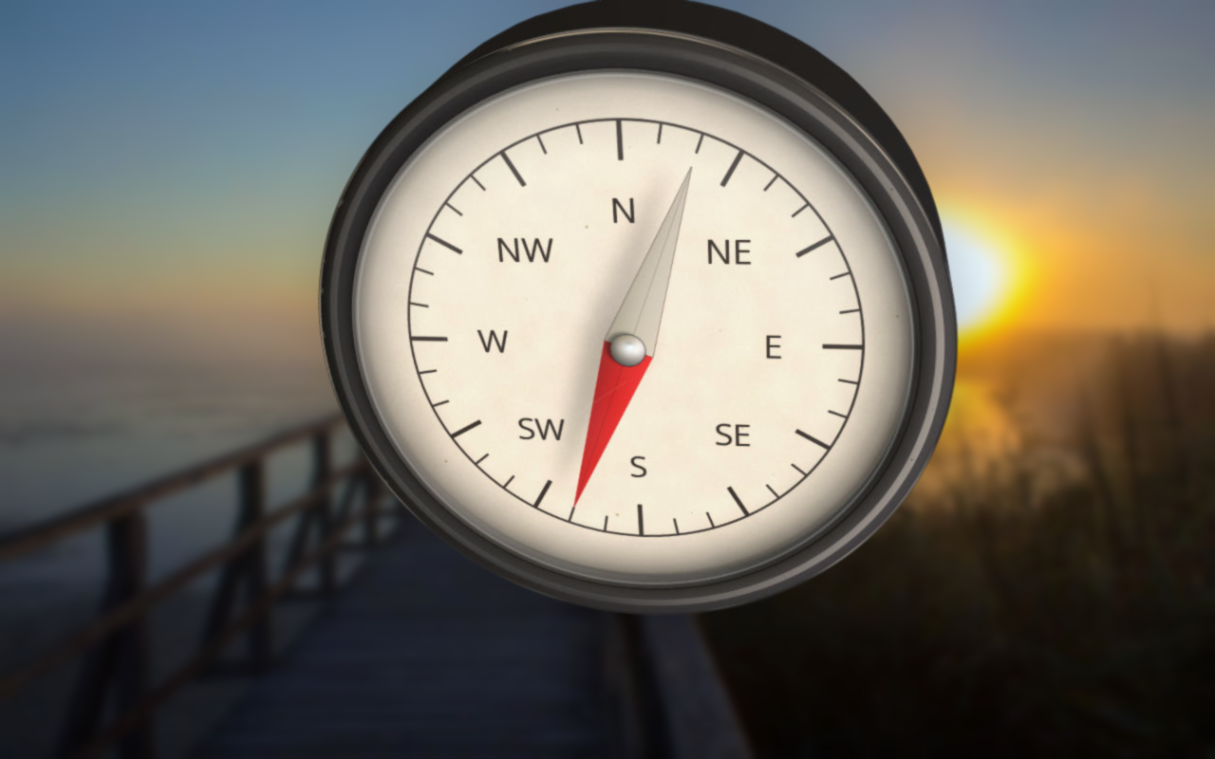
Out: 200; °
